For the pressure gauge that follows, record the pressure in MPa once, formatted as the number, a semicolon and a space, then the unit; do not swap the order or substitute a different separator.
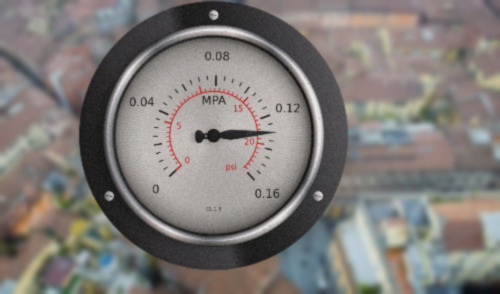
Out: 0.13; MPa
